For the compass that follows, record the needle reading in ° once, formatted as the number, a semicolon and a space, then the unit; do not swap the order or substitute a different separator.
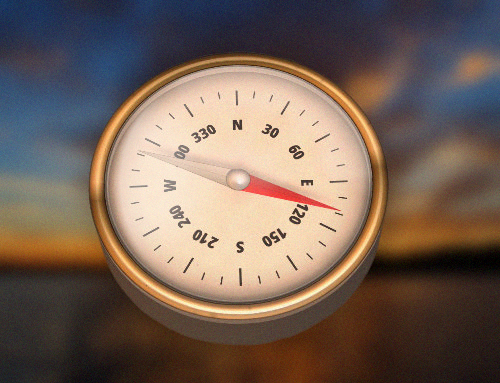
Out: 110; °
